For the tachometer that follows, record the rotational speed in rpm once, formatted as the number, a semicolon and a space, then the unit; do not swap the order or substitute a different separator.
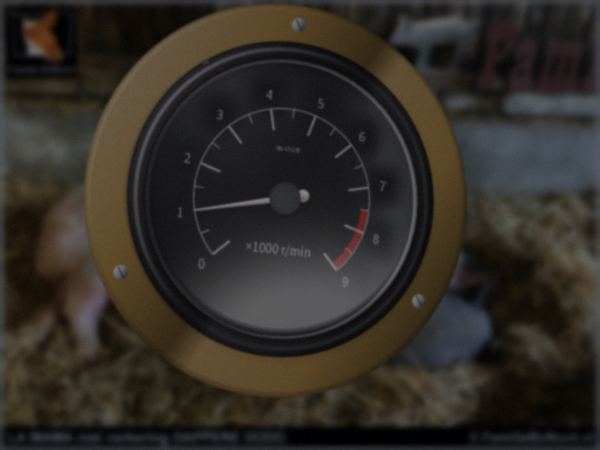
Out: 1000; rpm
